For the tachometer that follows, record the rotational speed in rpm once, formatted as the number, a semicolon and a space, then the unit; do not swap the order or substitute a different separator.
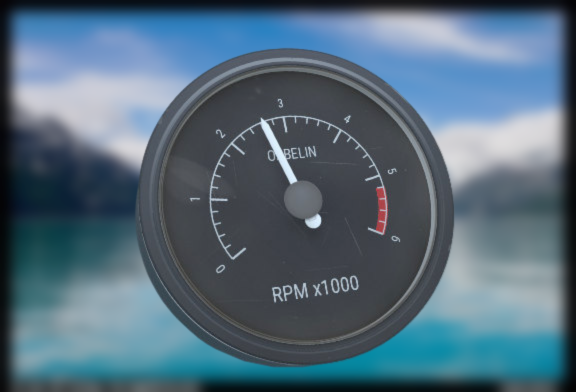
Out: 2600; rpm
